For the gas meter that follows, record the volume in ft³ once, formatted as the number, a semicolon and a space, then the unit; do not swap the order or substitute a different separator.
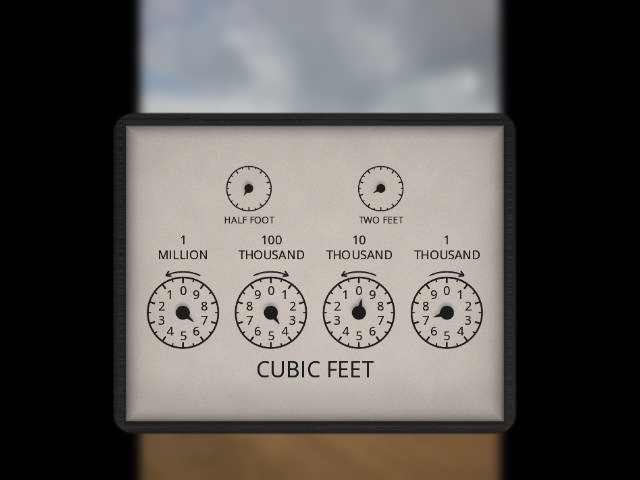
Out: 639700; ft³
